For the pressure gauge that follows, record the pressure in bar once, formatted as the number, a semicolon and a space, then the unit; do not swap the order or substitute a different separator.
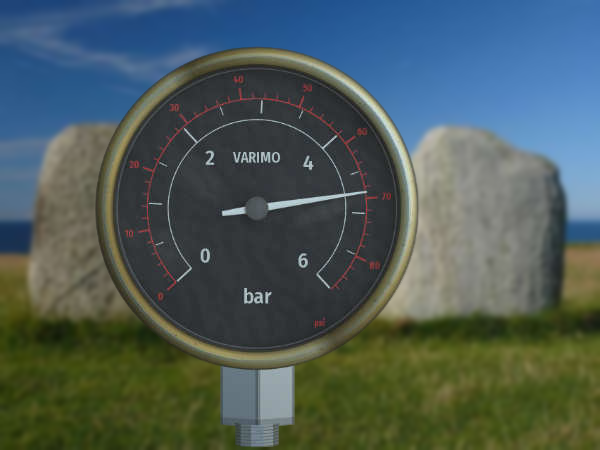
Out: 4.75; bar
